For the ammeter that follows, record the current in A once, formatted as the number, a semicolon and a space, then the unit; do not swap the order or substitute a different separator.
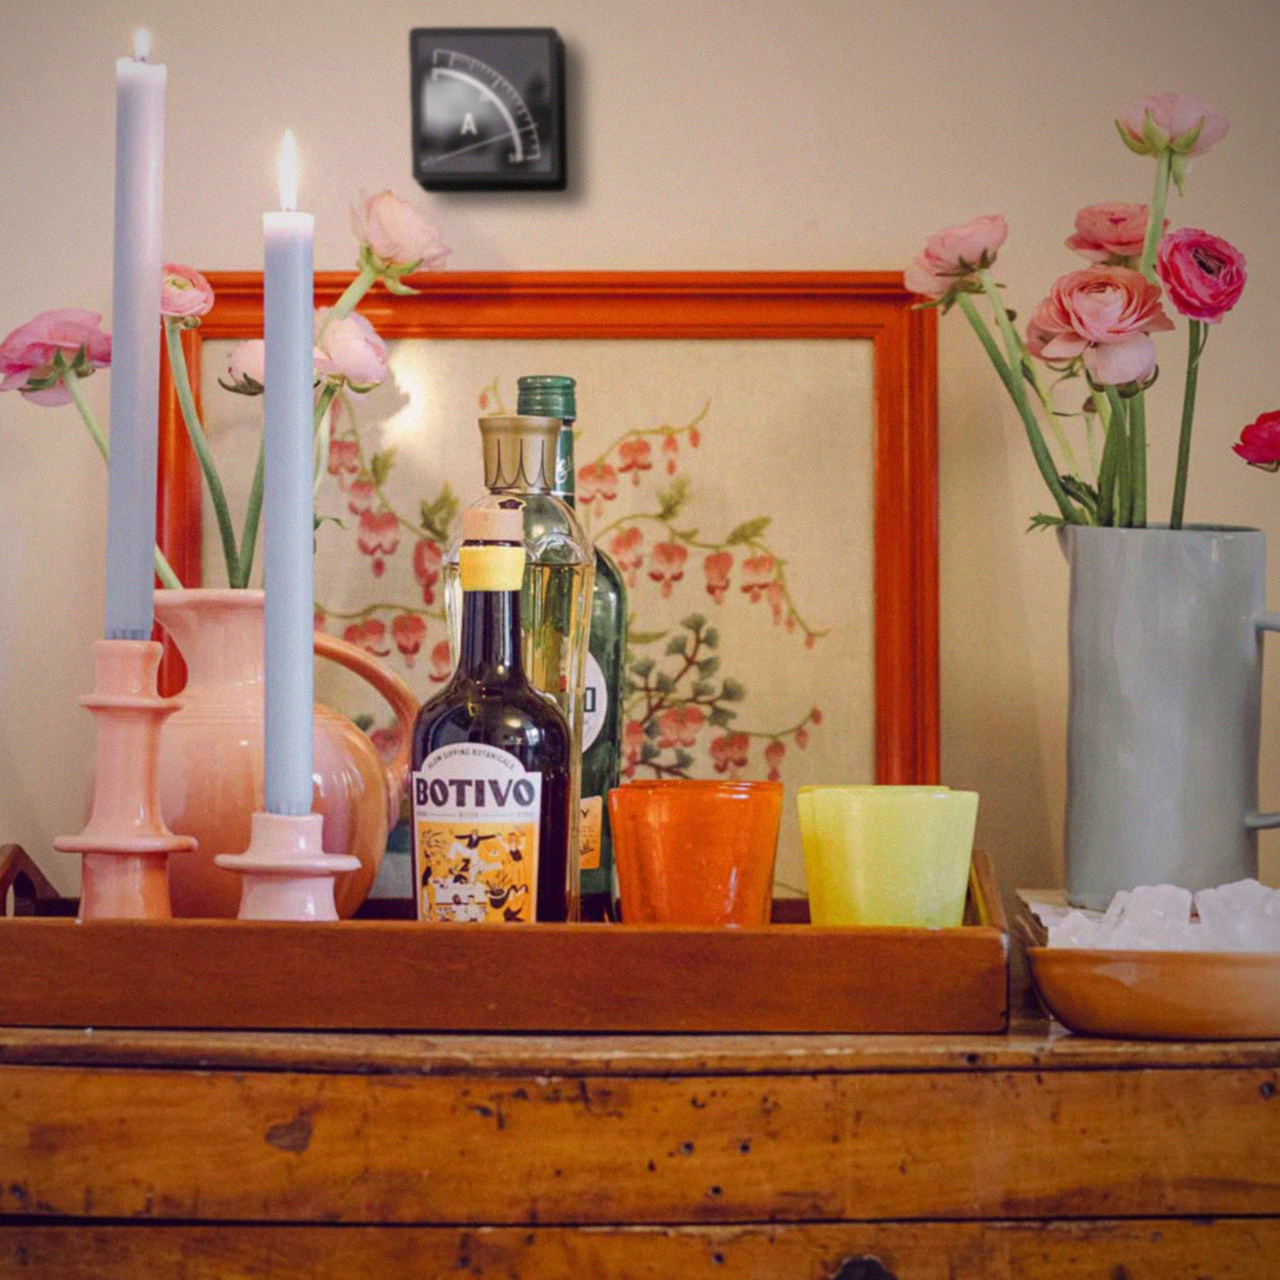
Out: 27; A
